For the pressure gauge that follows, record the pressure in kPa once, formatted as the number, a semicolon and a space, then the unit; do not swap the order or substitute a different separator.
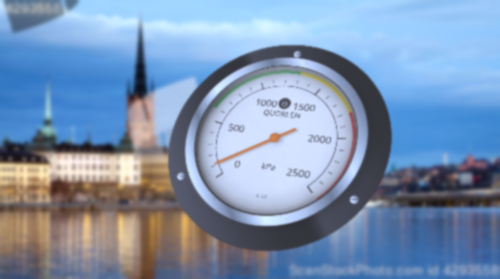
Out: 100; kPa
